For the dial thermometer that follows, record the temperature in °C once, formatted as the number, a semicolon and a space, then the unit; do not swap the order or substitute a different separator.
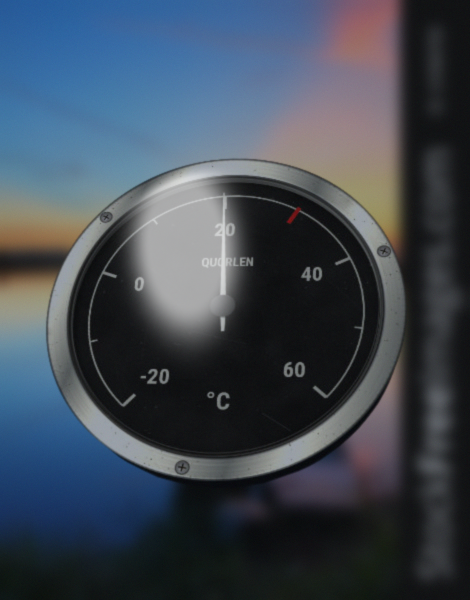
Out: 20; °C
